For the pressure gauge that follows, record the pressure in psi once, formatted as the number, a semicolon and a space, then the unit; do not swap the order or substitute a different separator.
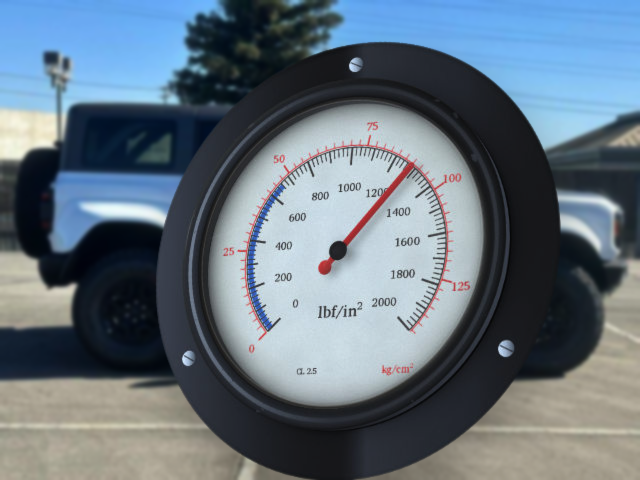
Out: 1300; psi
